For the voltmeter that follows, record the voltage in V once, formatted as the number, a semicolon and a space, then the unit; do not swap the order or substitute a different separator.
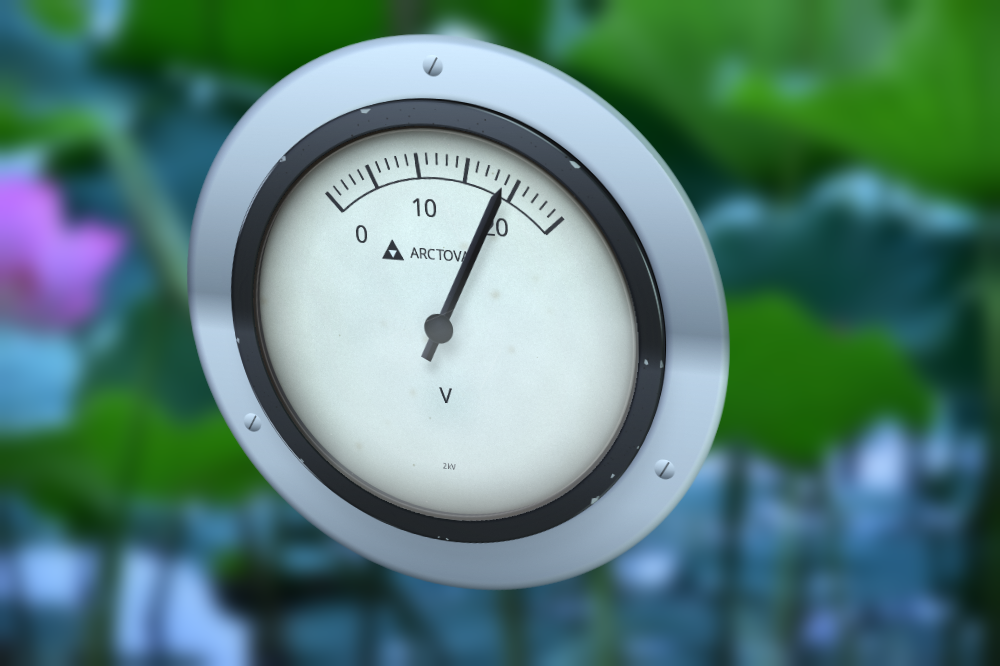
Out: 19; V
